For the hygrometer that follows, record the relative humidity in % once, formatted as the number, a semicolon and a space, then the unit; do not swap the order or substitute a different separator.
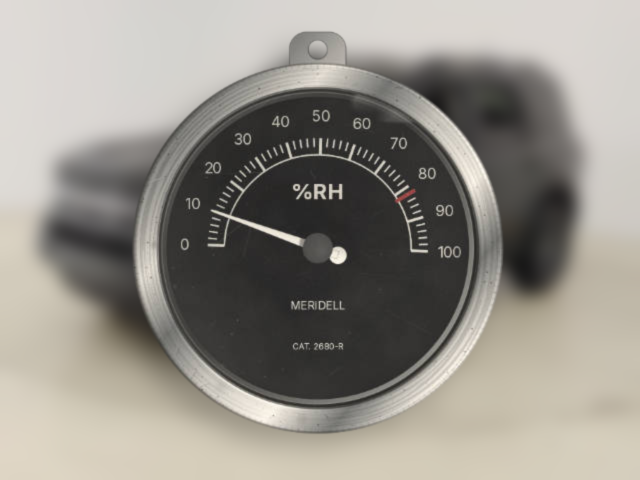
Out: 10; %
